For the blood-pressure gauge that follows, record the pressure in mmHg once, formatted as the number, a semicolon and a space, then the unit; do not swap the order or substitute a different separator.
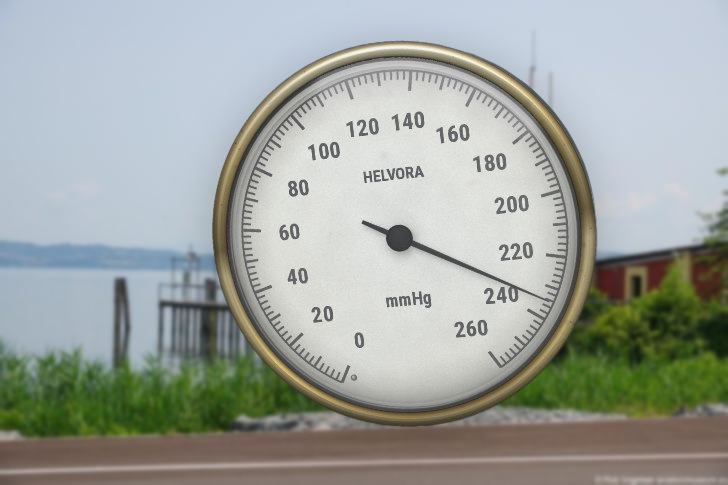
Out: 234; mmHg
